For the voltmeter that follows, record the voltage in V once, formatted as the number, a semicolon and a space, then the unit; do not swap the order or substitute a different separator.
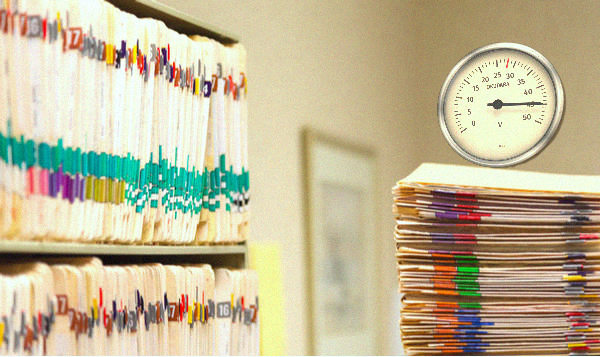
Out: 45; V
